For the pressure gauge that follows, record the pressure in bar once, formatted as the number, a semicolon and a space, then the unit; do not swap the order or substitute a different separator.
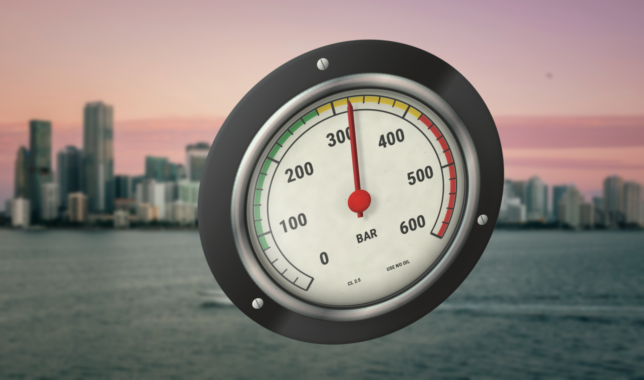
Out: 320; bar
